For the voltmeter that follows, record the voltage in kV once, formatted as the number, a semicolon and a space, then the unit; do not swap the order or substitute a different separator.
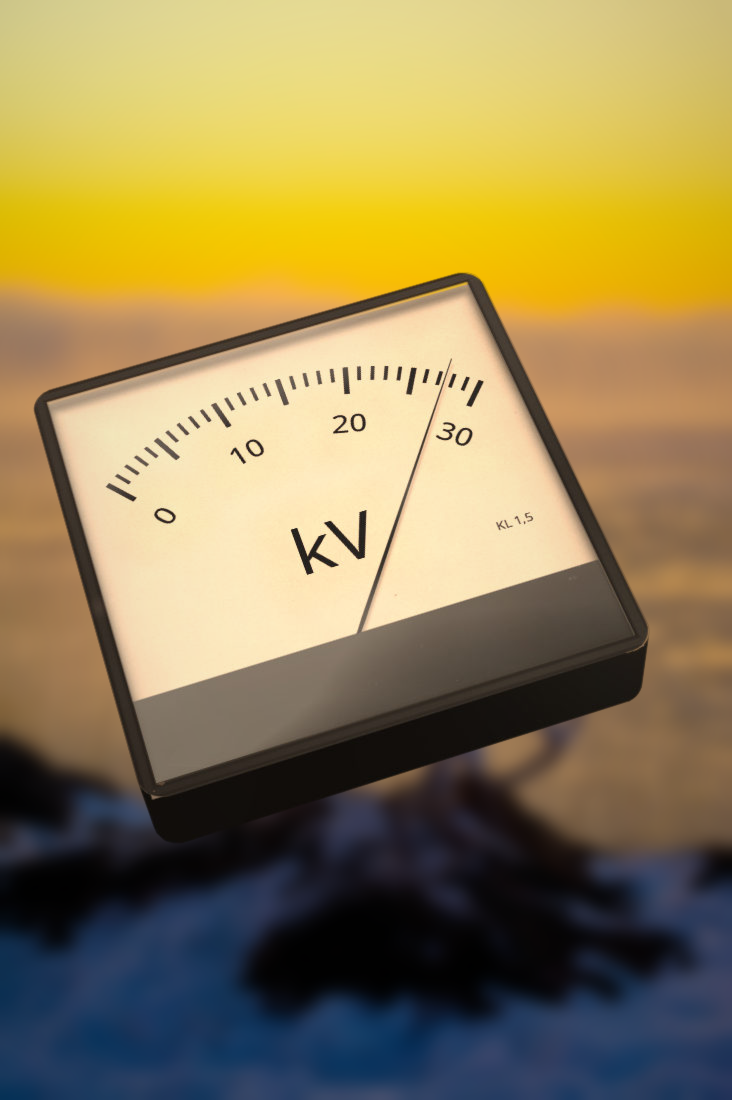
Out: 27.5; kV
